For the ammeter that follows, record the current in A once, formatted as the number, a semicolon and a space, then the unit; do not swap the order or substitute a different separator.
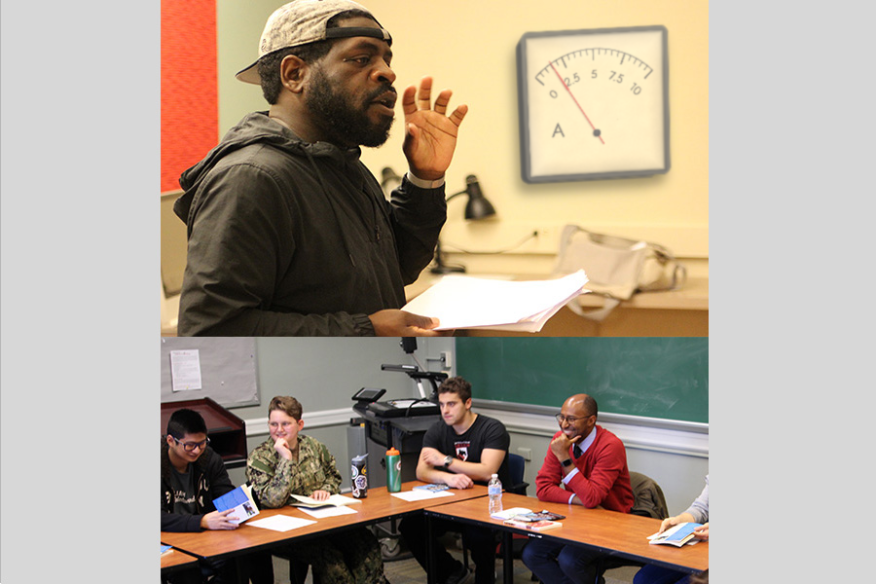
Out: 1.5; A
